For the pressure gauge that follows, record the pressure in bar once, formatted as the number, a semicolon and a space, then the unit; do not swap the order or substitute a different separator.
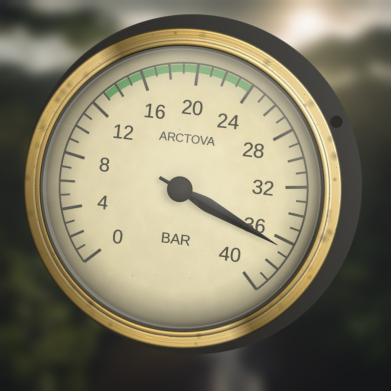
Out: 36.5; bar
